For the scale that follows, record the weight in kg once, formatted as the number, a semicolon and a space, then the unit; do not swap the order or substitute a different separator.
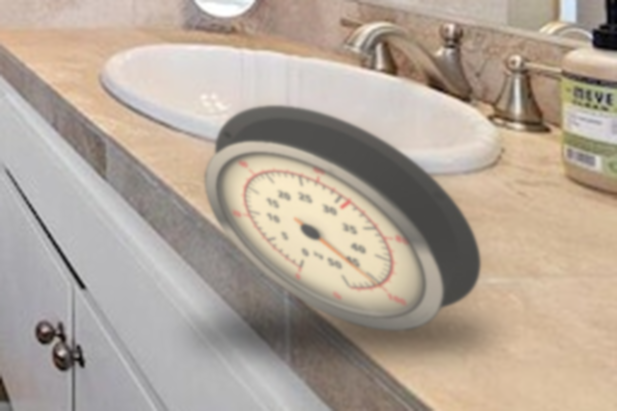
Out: 45; kg
